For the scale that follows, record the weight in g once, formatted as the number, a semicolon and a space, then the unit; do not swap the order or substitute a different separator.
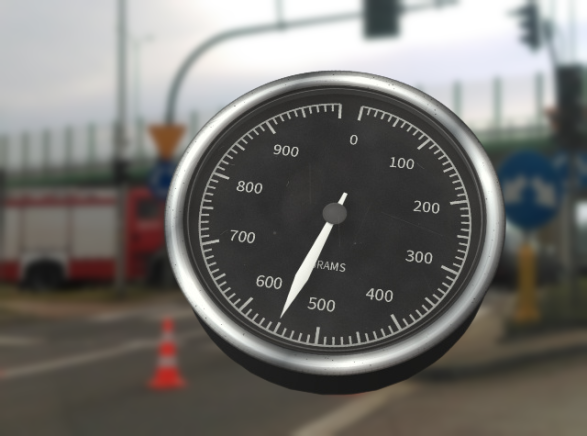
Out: 550; g
